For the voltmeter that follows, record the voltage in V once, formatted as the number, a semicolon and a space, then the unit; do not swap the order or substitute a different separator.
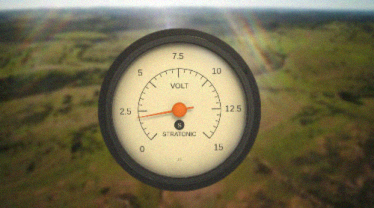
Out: 2; V
